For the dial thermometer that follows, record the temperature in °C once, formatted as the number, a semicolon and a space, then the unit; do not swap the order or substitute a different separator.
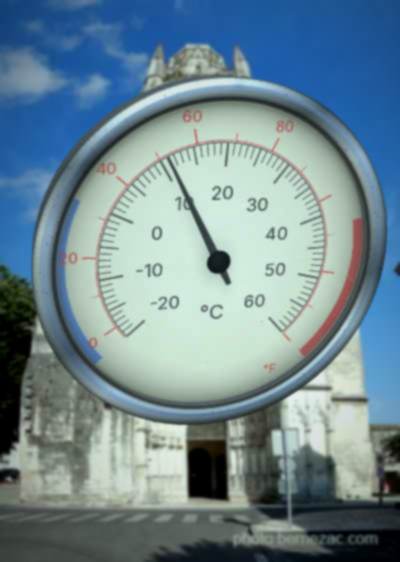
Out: 11; °C
